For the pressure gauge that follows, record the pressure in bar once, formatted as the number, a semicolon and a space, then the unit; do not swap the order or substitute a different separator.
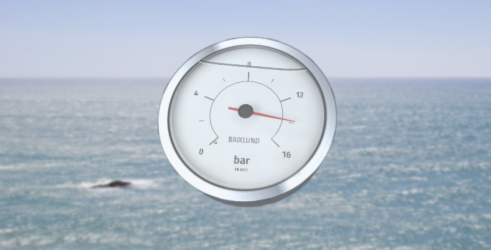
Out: 14; bar
